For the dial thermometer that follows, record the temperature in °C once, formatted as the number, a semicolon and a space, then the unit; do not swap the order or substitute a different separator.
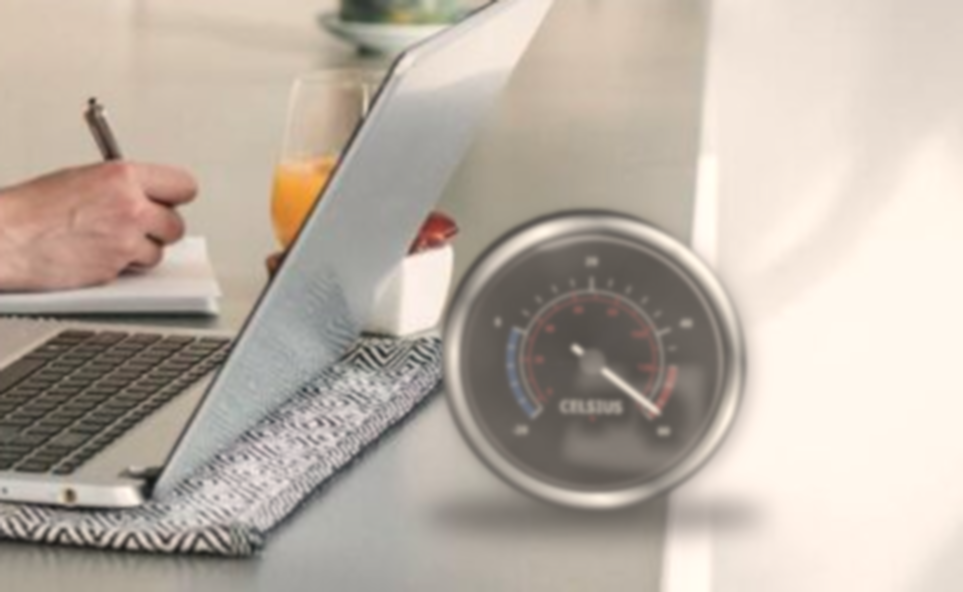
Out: 58; °C
